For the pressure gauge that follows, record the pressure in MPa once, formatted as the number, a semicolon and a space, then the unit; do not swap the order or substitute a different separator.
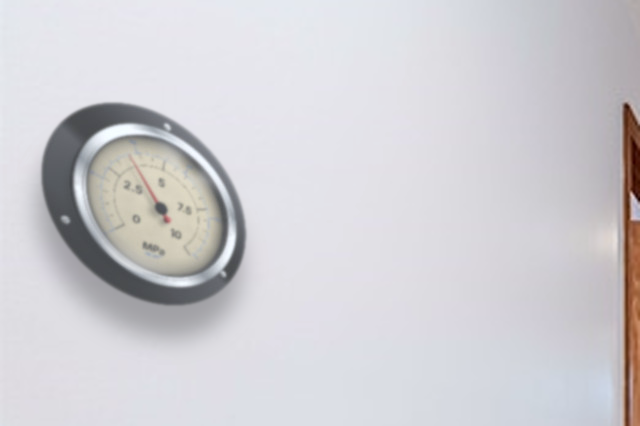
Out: 3.5; MPa
